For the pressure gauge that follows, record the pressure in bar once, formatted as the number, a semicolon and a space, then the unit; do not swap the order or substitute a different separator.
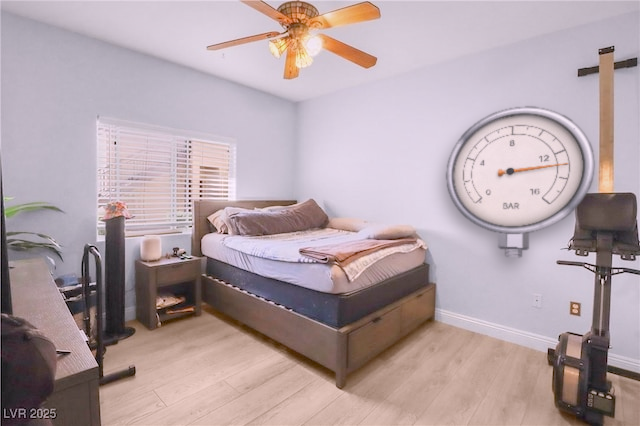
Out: 13; bar
